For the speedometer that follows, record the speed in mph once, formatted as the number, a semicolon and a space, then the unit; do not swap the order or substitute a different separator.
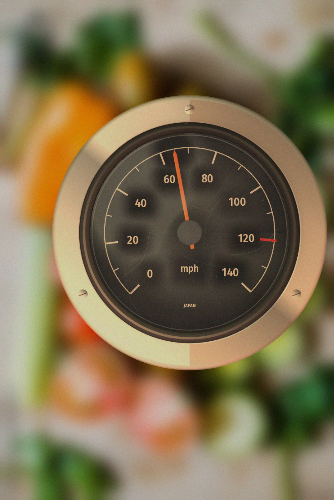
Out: 65; mph
